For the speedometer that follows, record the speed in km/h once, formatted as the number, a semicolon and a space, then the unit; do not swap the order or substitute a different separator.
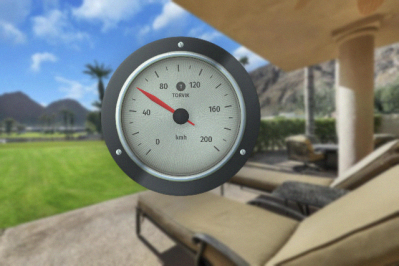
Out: 60; km/h
